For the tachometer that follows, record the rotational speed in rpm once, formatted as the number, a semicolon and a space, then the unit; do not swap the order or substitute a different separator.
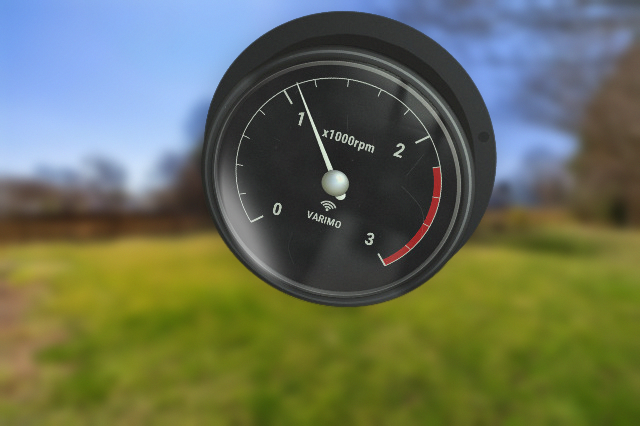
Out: 1100; rpm
